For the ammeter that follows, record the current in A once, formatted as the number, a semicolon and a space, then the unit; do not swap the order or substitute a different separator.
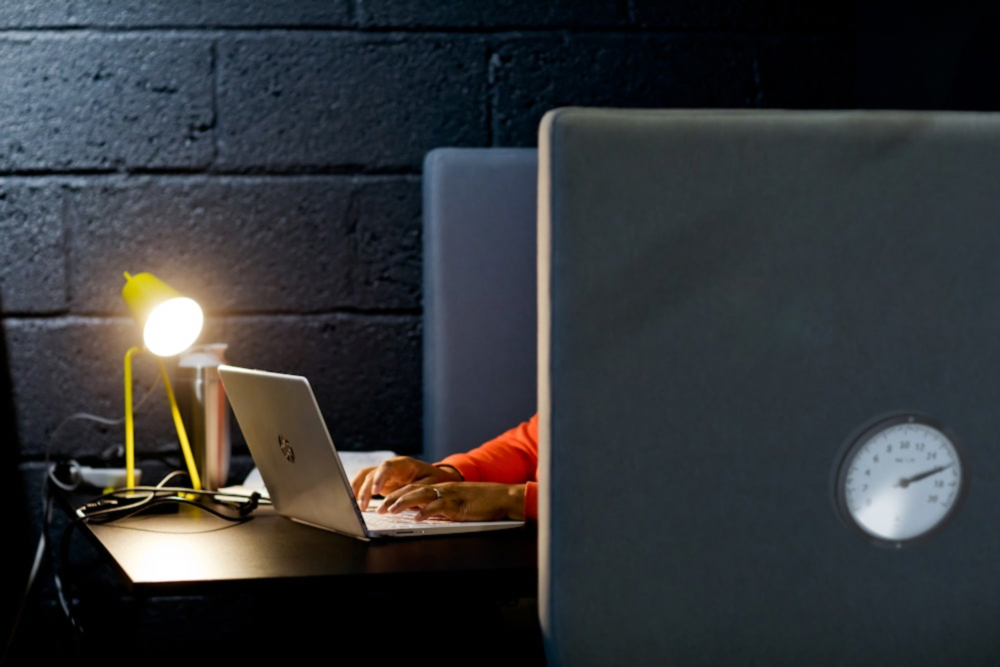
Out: 16; A
